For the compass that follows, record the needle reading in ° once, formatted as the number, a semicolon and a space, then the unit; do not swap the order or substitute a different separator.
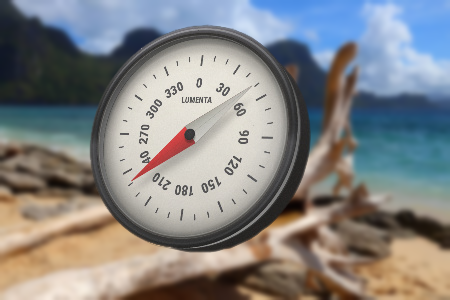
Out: 230; °
